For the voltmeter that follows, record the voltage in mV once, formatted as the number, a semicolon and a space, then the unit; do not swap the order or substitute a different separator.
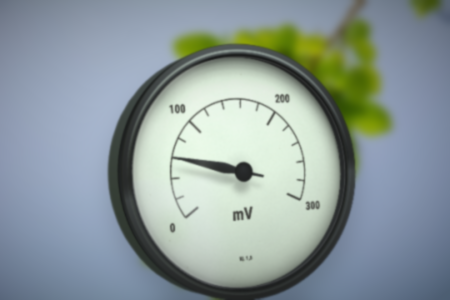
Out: 60; mV
